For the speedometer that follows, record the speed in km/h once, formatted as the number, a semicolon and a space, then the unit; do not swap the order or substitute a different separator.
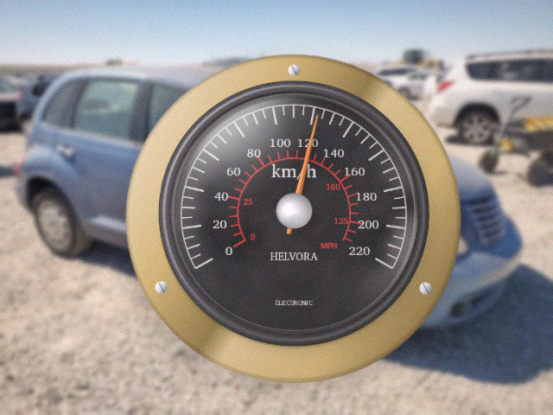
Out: 122.5; km/h
